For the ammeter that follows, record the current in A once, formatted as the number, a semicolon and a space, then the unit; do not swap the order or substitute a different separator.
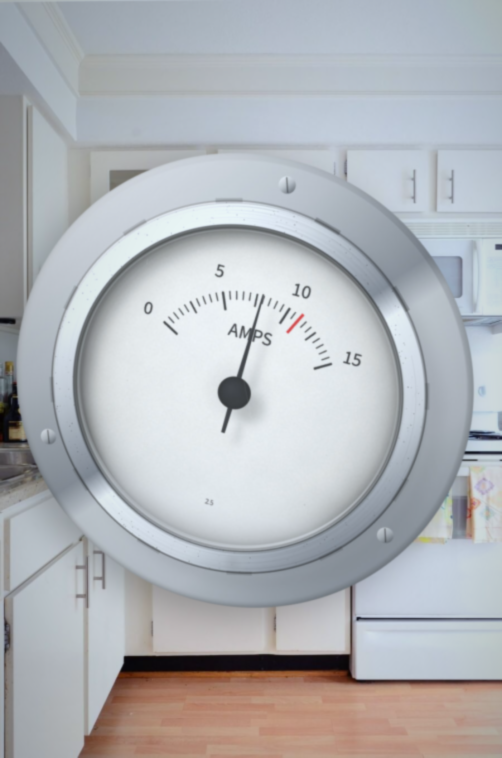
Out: 8; A
